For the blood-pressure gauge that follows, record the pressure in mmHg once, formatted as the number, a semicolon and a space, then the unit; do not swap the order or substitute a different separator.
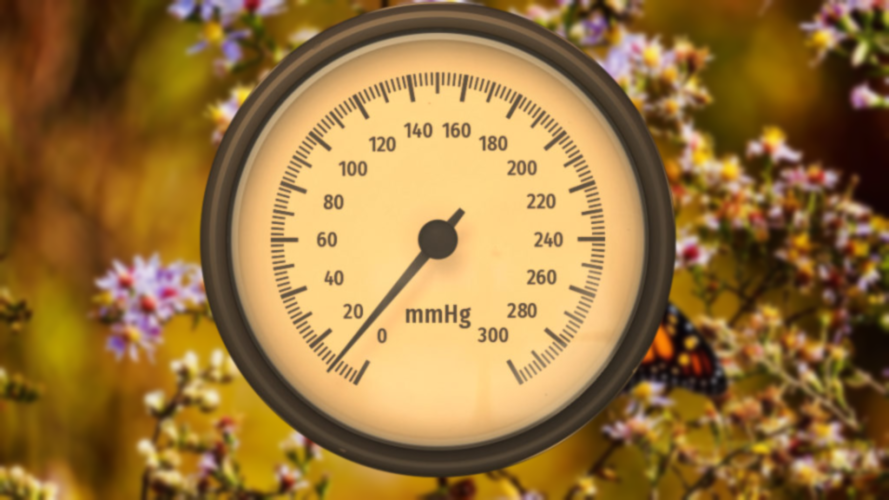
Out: 10; mmHg
